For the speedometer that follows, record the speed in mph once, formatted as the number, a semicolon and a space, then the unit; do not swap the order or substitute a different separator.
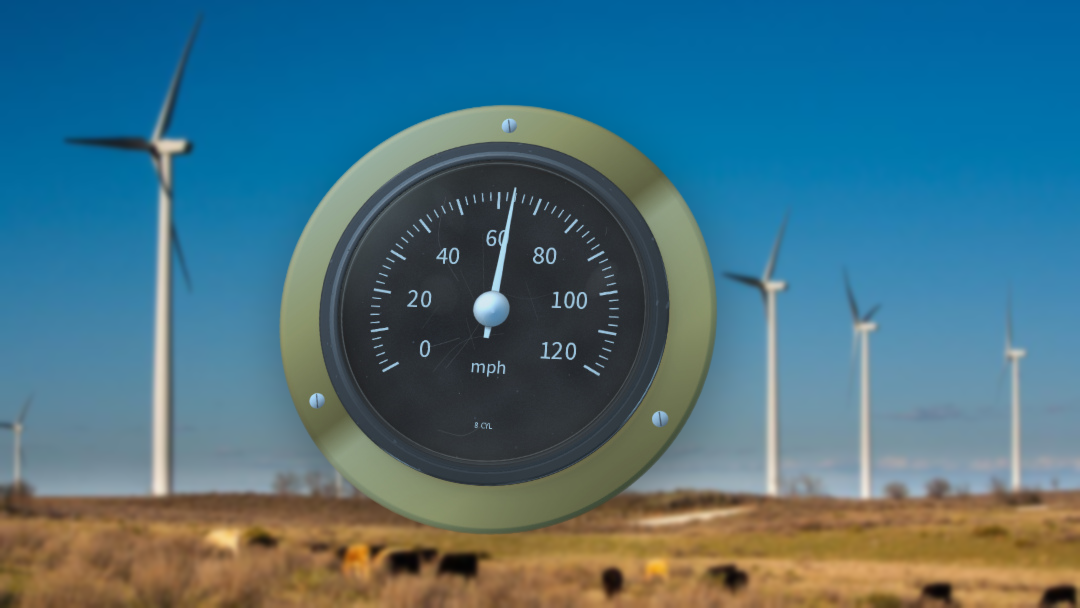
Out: 64; mph
